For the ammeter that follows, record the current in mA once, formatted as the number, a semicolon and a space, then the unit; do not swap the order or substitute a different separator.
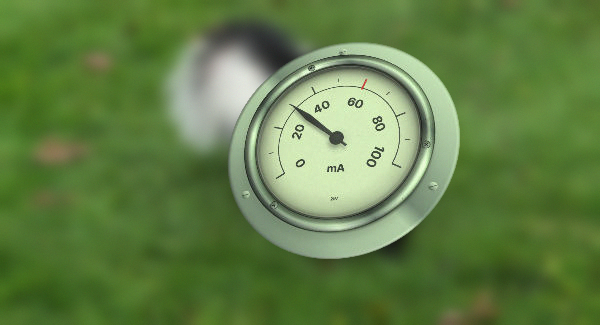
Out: 30; mA
